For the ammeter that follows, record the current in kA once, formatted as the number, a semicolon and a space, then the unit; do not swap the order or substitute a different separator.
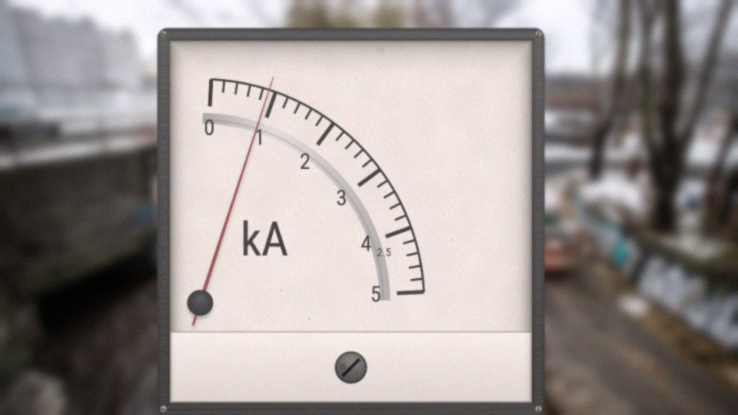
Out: 0.9; kA
